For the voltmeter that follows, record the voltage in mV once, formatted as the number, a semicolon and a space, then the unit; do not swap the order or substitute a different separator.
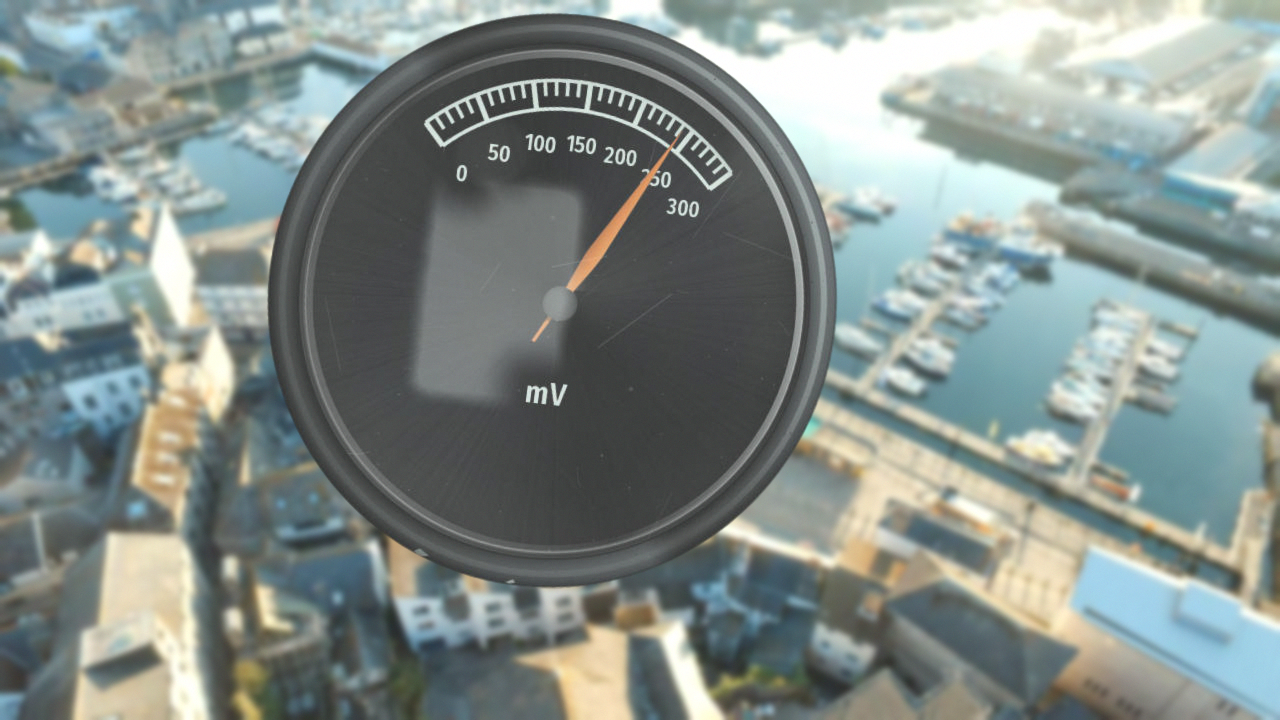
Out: 240; mV
